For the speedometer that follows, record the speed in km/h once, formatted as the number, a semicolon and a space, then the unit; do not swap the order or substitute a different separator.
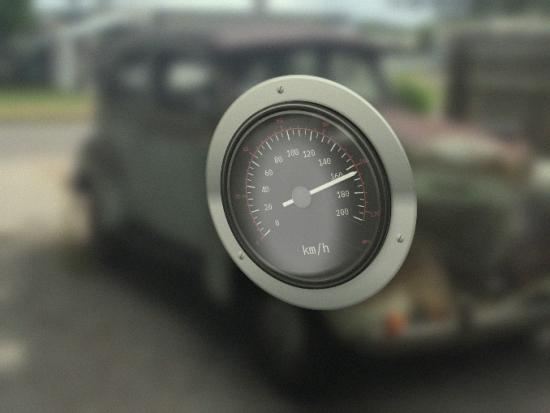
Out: 165; km/h
